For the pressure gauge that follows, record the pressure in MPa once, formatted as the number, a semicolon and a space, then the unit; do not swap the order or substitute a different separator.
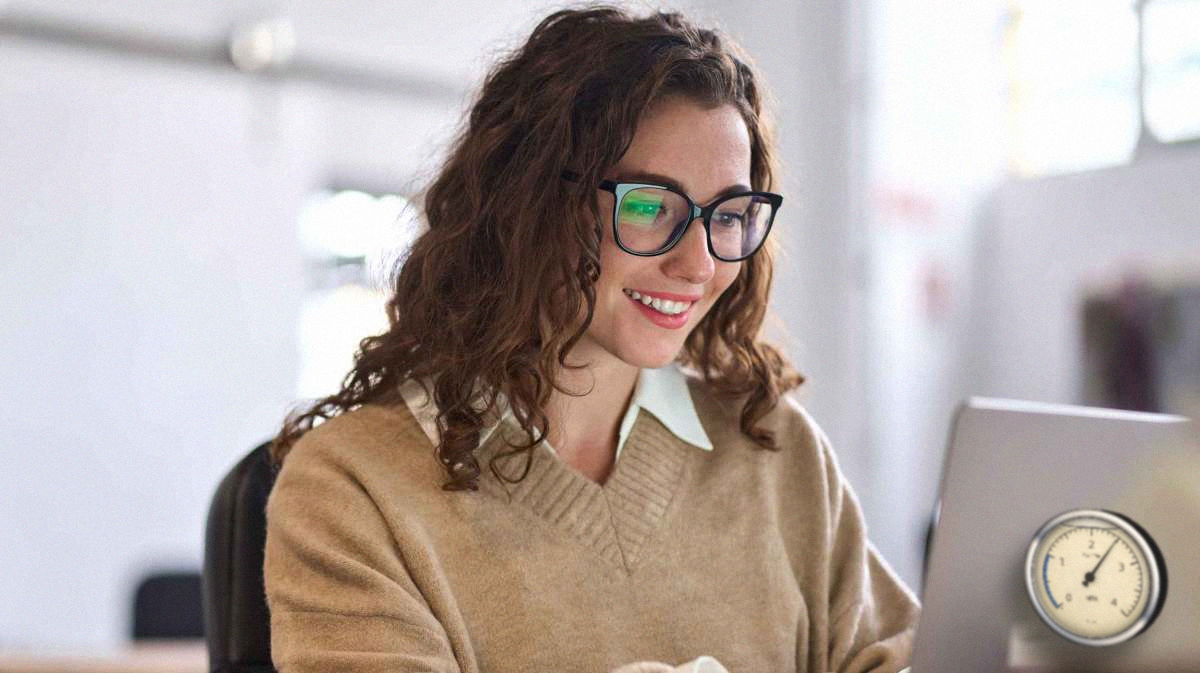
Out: 2.5; MPa
